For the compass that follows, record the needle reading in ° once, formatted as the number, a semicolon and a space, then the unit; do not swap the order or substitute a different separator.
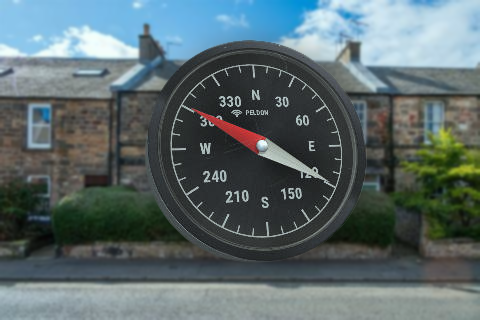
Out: 300; °
